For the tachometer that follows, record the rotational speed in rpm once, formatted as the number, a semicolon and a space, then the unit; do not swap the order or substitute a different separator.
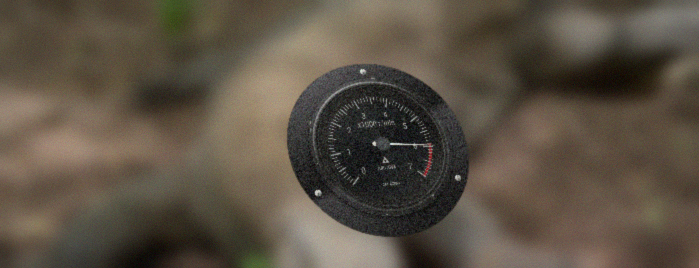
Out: 6000; rpm
